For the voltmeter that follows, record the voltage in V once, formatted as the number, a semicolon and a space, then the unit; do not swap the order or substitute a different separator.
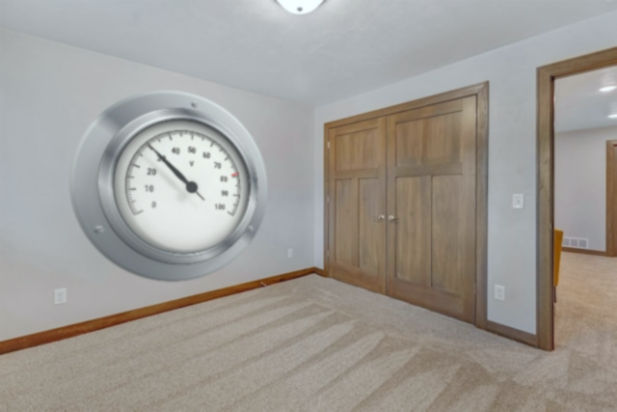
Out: 30; V
